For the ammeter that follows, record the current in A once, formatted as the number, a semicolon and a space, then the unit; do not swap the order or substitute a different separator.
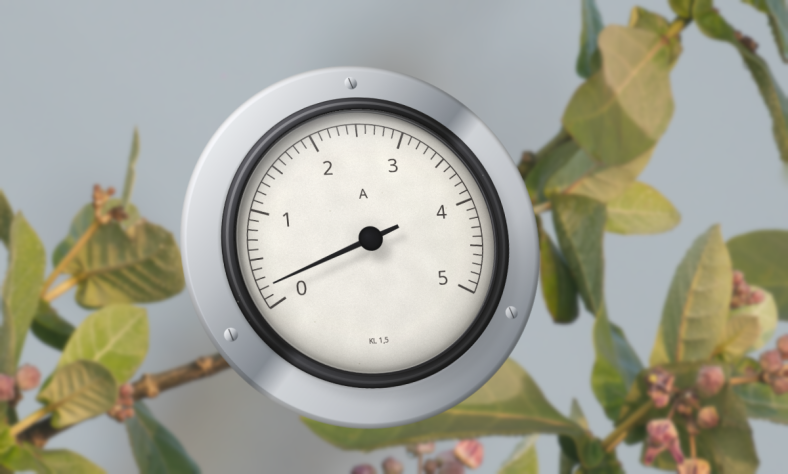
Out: 0.2; A
